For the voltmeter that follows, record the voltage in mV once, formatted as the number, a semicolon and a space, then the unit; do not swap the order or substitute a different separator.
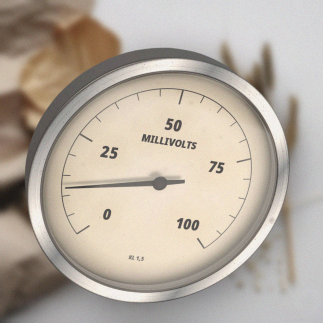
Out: 12.5; mV
